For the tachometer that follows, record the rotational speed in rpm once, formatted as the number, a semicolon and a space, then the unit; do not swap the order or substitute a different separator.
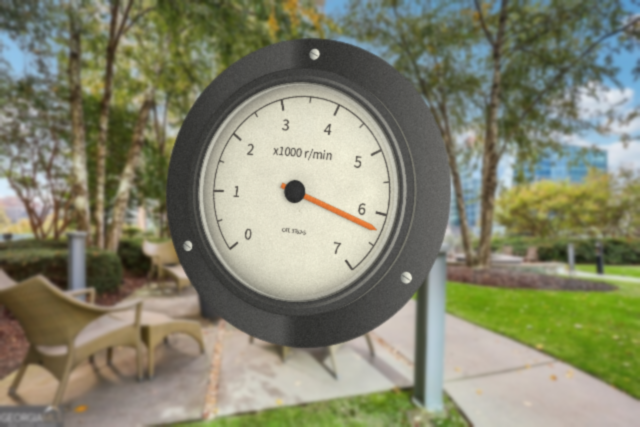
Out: 6250; rpm
